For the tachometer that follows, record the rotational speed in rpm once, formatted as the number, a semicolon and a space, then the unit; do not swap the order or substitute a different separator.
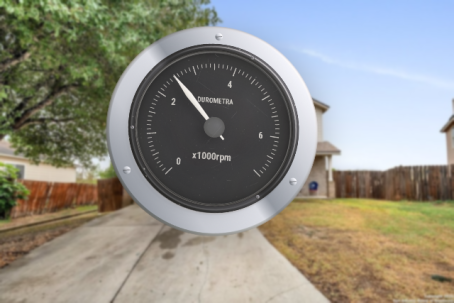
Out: 2500; rpm
